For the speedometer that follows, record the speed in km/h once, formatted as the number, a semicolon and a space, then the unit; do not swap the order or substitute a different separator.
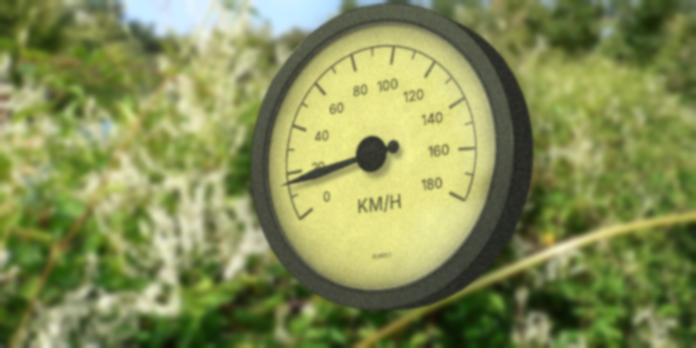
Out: 15; km/h
